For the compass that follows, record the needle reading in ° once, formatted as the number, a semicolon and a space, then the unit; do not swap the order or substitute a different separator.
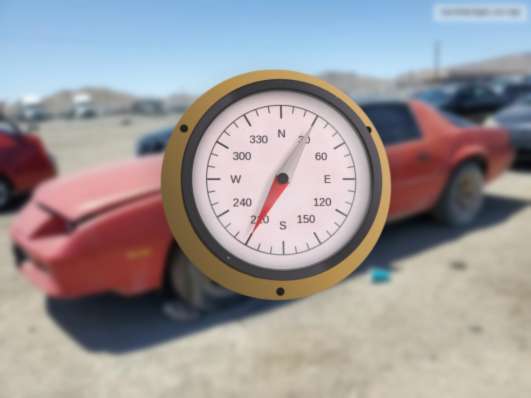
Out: 210; °
